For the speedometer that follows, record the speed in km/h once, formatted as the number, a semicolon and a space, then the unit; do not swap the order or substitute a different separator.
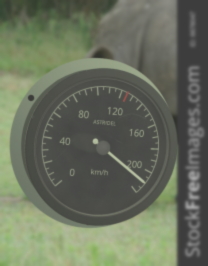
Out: 210; km/h
